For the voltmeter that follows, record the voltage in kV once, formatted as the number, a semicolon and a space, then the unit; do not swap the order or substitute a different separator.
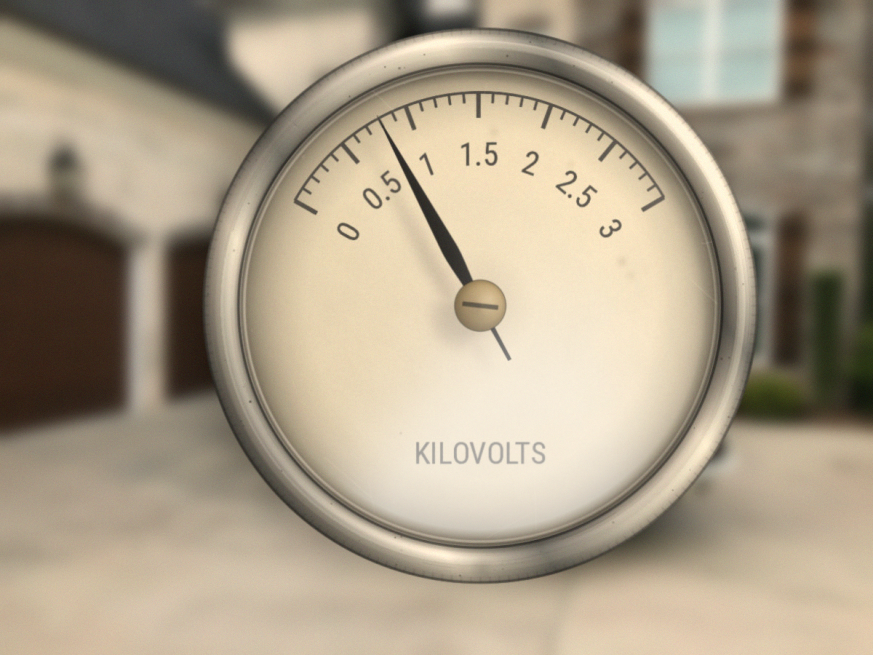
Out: 0.8; kV
